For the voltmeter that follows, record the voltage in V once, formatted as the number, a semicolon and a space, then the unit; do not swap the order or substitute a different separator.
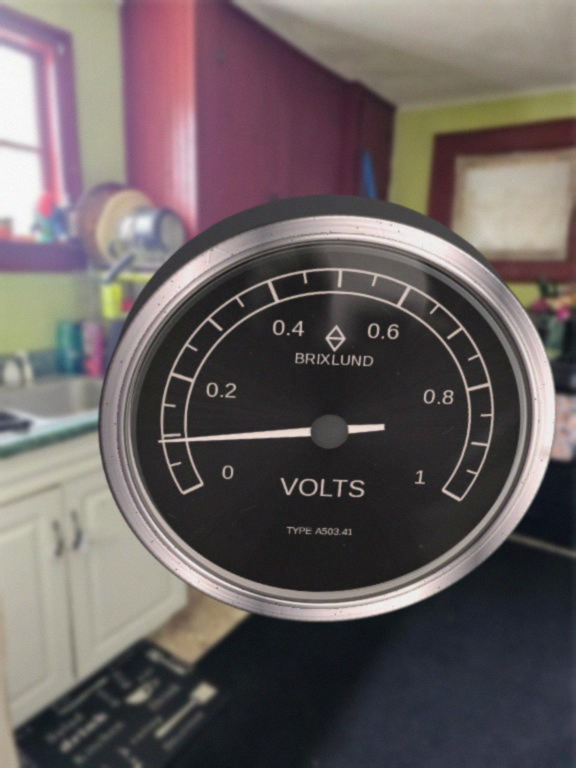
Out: 0.1; V
